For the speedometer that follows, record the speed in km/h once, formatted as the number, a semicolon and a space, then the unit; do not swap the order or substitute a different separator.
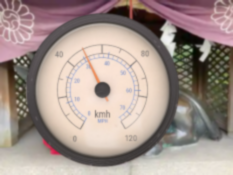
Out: 50; km/h
